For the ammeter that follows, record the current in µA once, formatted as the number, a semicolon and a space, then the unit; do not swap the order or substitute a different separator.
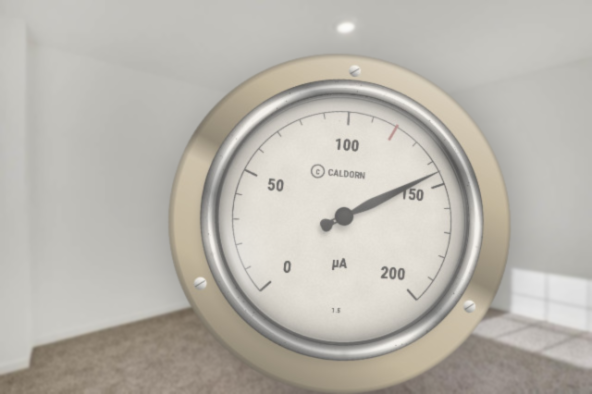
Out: 145; µA
